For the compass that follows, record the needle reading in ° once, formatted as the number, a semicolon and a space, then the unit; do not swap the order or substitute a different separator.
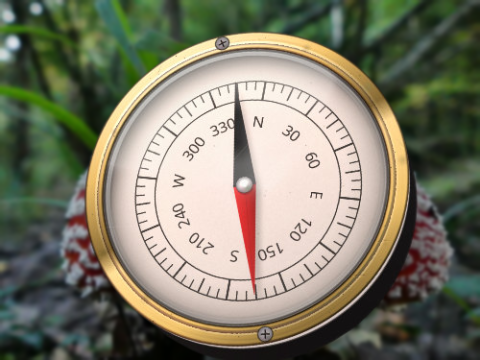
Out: 165; °
